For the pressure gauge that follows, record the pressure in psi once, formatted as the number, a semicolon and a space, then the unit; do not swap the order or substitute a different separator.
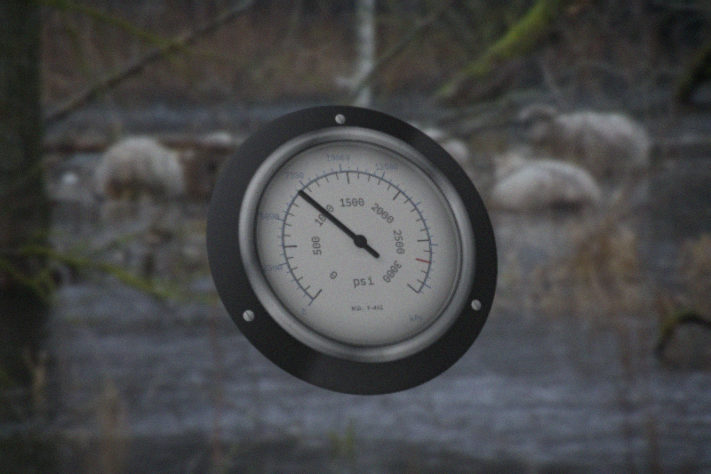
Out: 1000; psi
